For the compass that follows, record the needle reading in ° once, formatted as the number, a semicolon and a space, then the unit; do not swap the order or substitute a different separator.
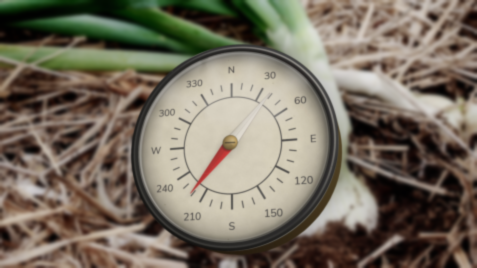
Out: 220; °
